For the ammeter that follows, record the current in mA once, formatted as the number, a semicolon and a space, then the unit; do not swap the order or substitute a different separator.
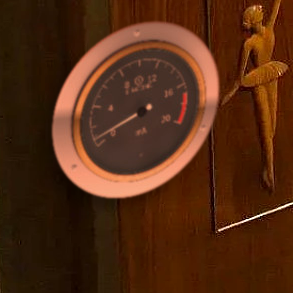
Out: 1; mA
